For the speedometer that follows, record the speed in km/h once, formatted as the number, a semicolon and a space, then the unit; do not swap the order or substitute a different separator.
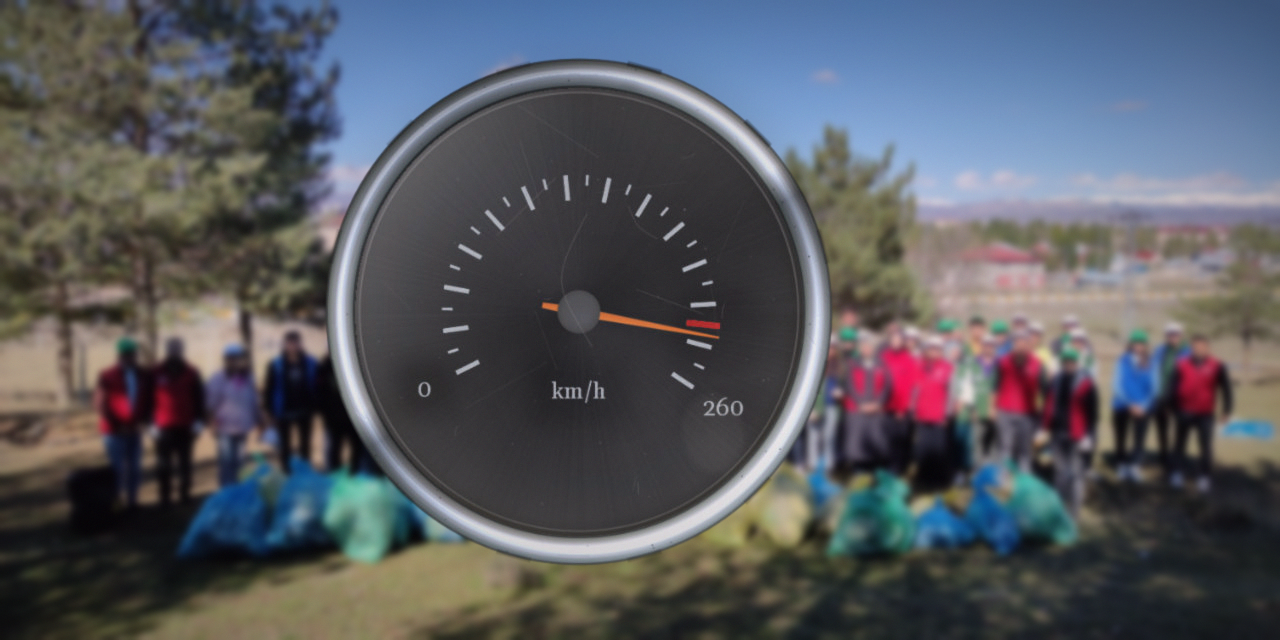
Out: 235; km/h
